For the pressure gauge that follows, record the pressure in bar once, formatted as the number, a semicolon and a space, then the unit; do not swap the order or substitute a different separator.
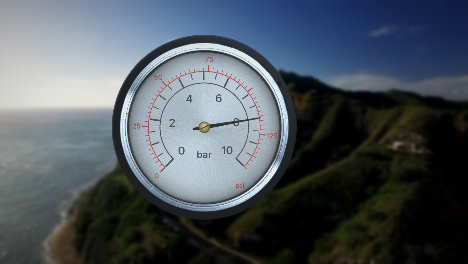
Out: 8; bar
